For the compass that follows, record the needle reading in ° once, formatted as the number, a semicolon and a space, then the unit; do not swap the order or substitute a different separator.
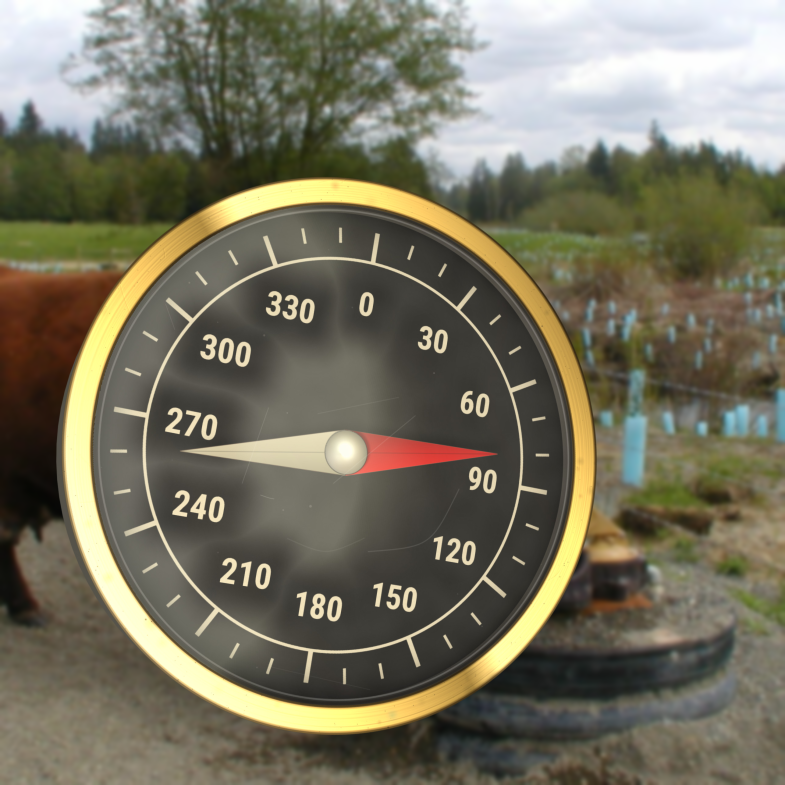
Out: 80; °
